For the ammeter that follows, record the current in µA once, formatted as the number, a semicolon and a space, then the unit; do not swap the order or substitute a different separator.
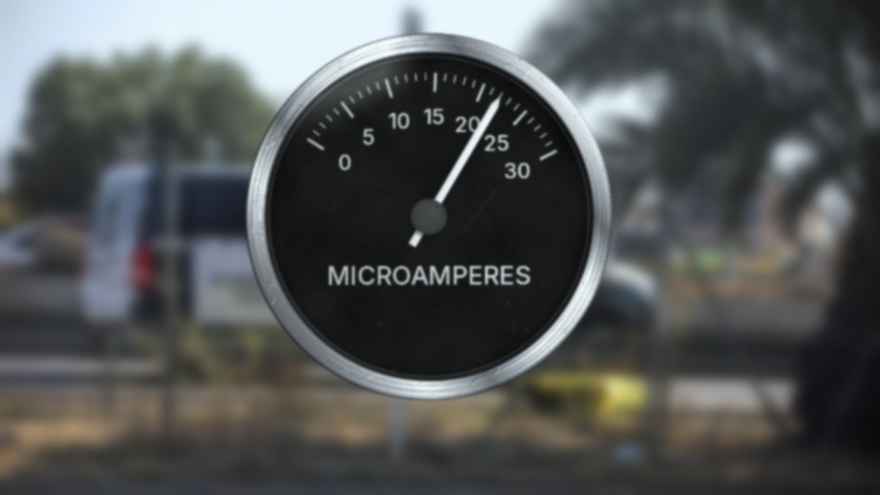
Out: 22; µA
